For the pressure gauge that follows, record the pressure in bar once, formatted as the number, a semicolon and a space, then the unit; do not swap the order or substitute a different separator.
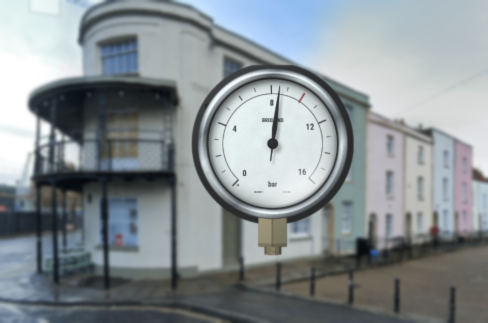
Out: 8.5; bar
